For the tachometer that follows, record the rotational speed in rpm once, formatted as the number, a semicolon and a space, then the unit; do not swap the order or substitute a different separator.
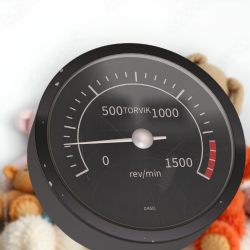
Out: 150; rpm
